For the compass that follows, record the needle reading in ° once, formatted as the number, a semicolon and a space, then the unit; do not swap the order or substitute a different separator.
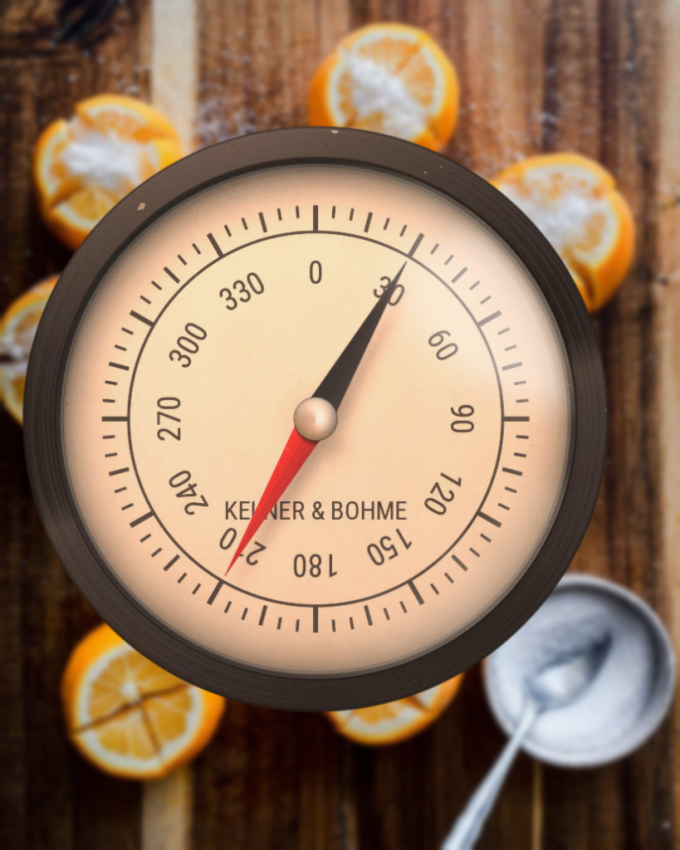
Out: 210; °
